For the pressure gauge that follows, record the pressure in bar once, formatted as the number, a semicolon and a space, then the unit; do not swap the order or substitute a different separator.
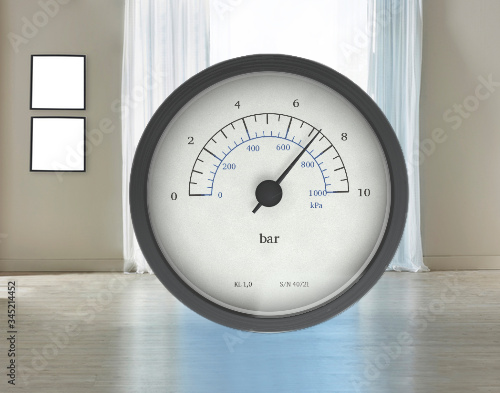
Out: 7.25; bar
